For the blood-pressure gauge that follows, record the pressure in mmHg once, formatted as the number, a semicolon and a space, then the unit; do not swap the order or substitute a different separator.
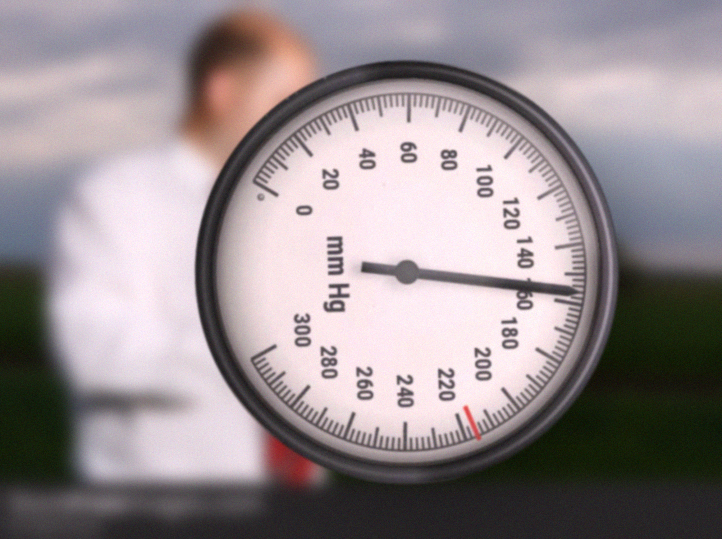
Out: 156; mmHg
